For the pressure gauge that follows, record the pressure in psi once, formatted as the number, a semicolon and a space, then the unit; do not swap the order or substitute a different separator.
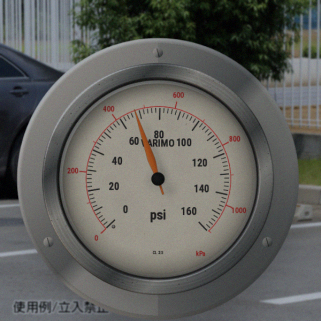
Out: 68; psi
